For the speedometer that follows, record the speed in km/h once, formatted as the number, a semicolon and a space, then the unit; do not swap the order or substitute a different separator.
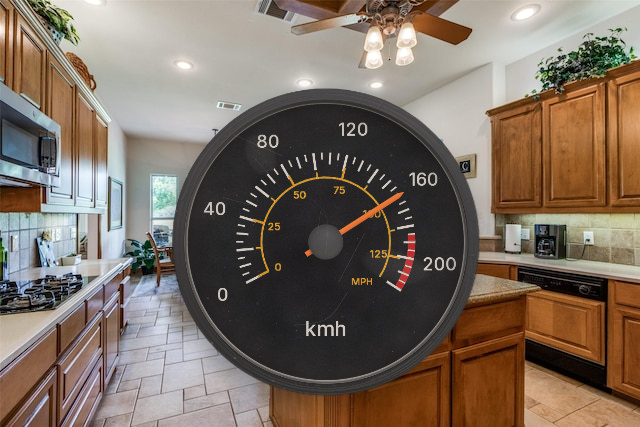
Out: 160; km/h
